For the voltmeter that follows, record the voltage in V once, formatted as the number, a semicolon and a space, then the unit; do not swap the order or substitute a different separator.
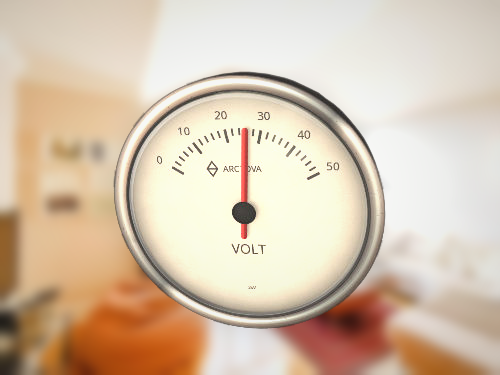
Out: 26; V
